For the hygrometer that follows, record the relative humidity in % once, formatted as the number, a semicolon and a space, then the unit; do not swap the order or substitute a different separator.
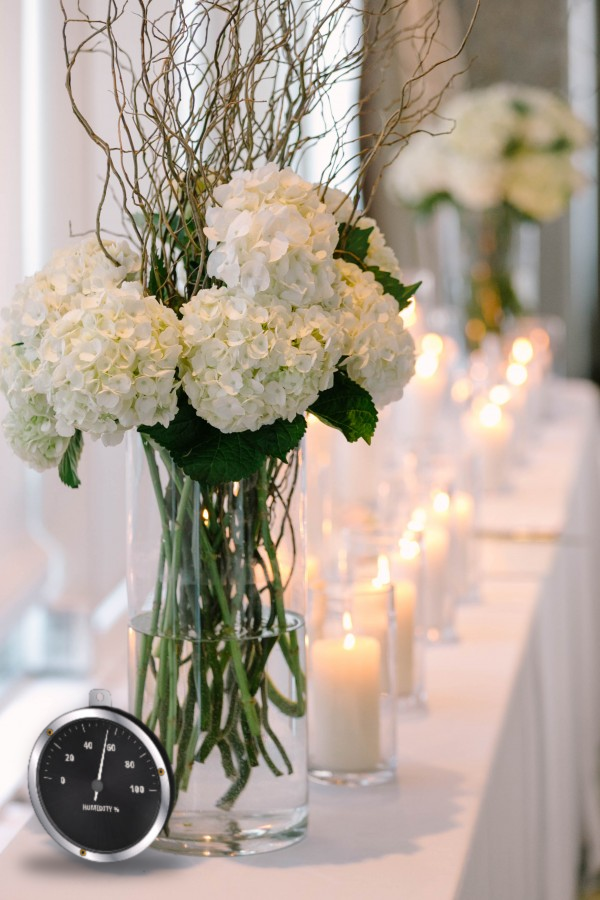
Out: 56; %
